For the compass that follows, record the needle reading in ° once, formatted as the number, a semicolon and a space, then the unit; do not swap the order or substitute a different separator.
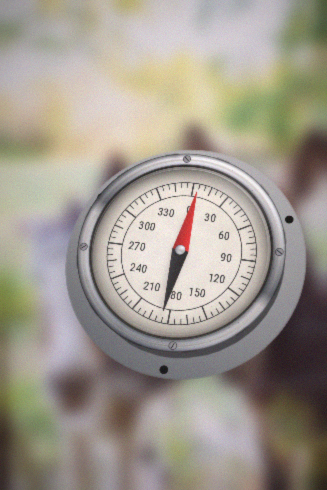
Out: 5; °
